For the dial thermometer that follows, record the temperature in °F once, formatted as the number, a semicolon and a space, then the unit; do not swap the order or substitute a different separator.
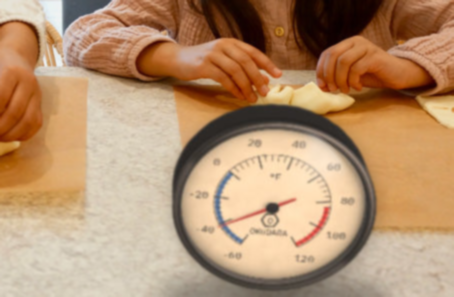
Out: -40; °F
